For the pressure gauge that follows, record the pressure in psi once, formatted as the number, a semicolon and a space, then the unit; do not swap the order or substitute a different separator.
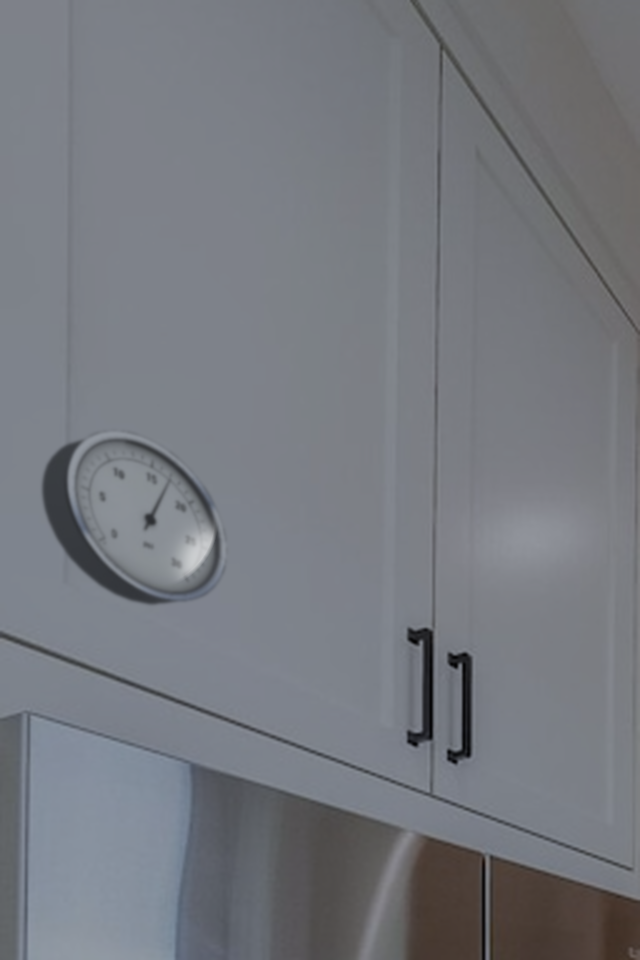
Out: 17; psi
